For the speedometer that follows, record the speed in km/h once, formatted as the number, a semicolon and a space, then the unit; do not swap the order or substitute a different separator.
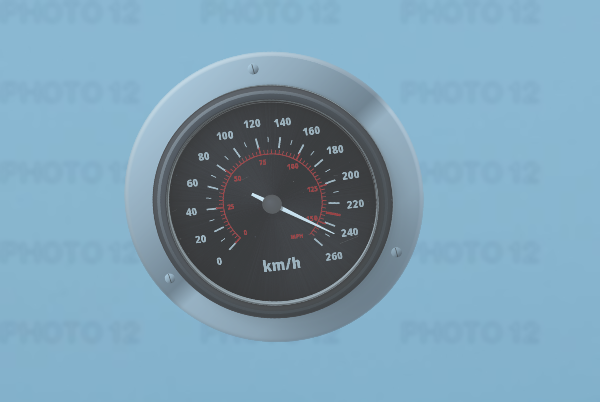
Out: 245; km/h
